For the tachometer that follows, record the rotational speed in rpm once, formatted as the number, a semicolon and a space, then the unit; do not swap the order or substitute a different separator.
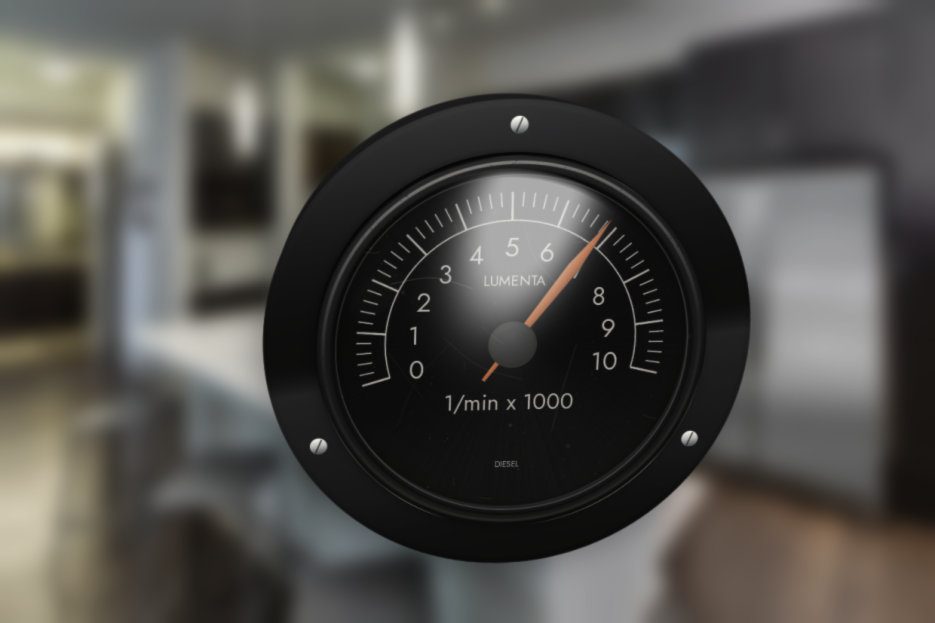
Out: 6800; rpm
